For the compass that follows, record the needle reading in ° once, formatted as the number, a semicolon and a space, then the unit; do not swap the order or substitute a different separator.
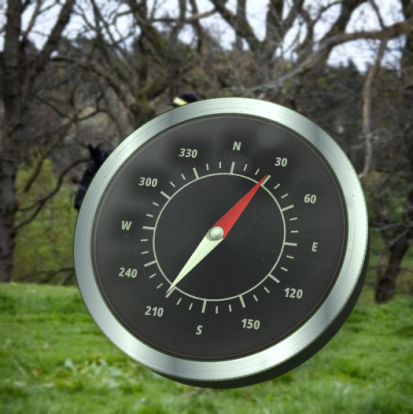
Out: 30; °
